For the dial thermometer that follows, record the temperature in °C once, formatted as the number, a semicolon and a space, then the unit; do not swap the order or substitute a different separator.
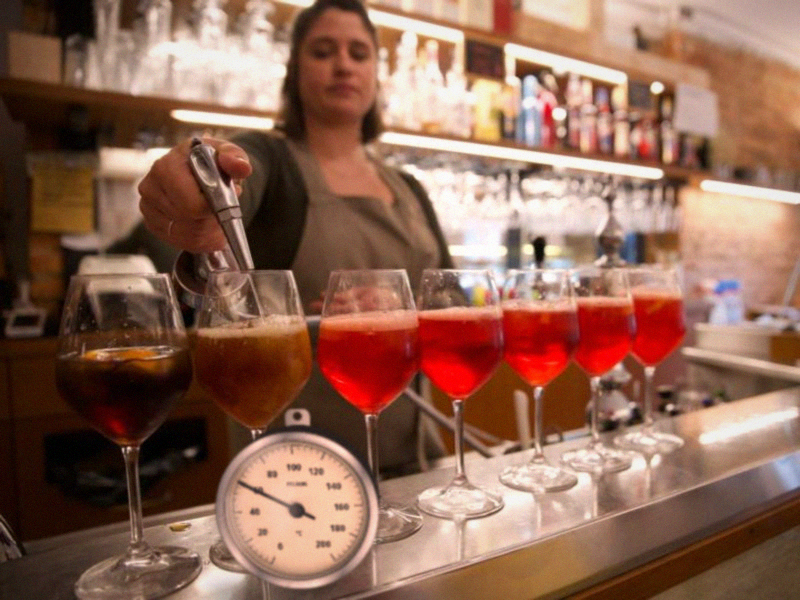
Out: 60; °C
